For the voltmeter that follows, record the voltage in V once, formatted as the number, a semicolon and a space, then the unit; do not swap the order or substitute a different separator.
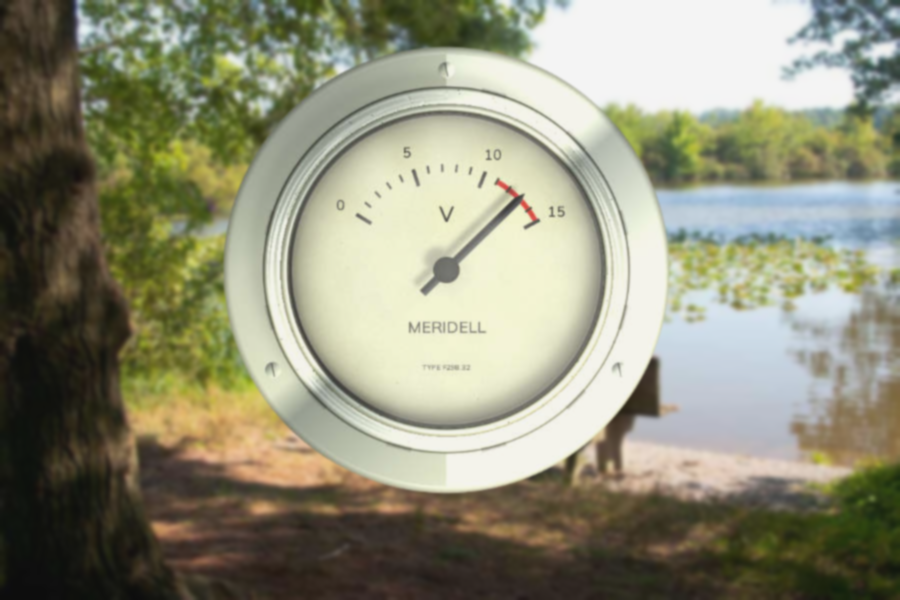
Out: 13; V
